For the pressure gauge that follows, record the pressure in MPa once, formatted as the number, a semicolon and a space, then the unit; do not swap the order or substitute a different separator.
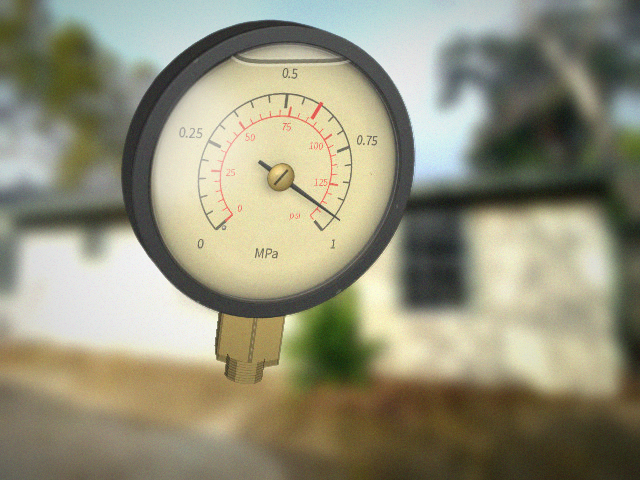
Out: 0.95; MPa
